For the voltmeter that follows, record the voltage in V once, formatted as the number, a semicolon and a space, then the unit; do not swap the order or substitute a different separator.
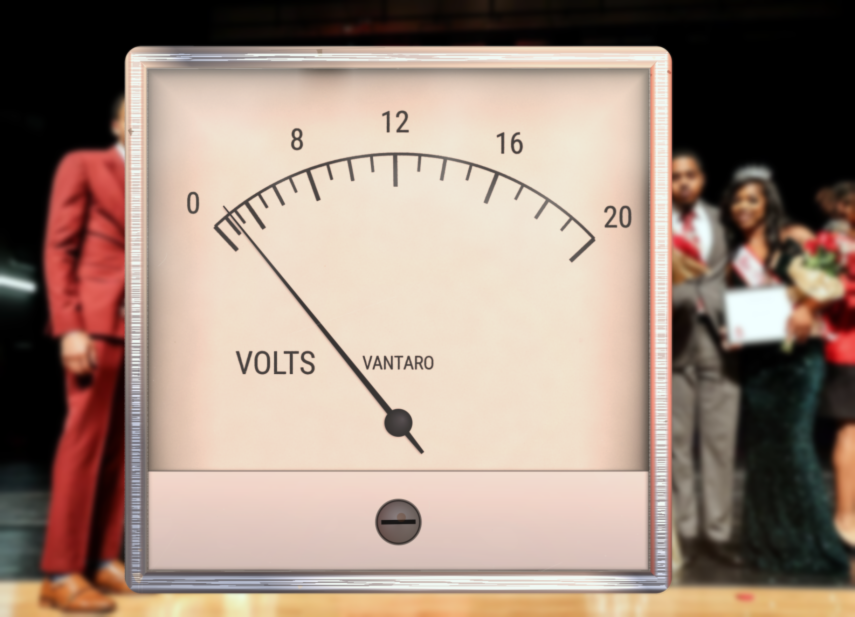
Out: 2.5; V
